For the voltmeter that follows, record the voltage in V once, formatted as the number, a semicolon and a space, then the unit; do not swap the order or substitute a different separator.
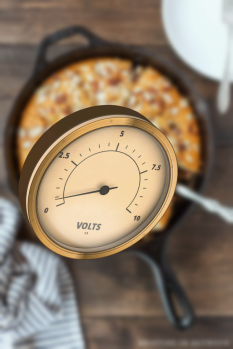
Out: 0.5; V
